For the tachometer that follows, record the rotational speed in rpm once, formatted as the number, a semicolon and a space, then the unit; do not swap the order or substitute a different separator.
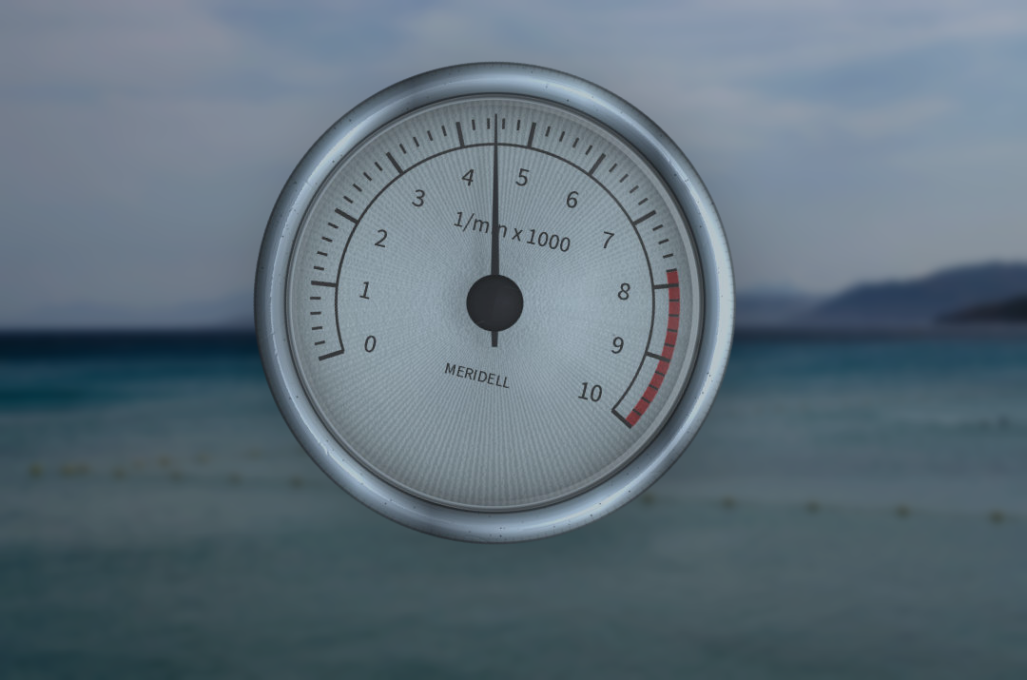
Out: 4500; rpm
